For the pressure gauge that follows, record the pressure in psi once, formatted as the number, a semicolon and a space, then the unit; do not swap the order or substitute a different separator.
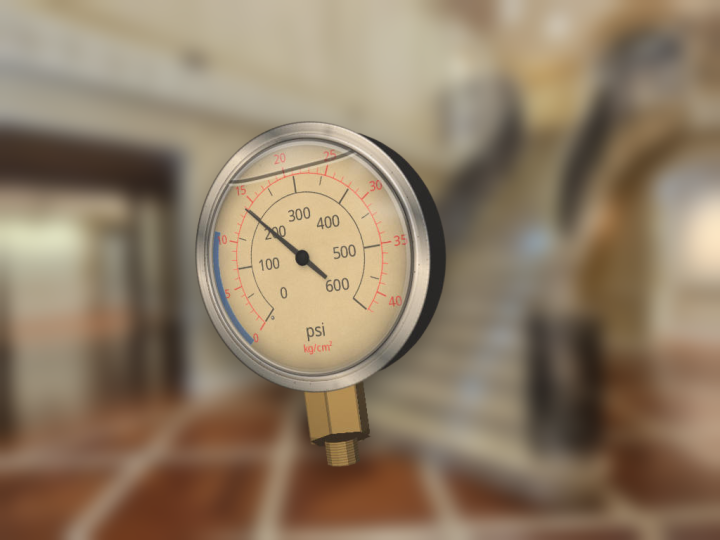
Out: 200; psi
